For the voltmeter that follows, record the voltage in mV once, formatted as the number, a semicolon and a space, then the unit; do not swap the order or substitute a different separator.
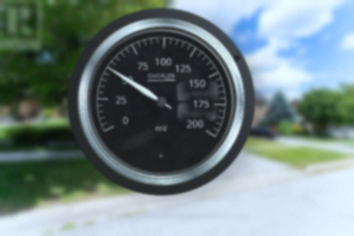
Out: 50; mV
